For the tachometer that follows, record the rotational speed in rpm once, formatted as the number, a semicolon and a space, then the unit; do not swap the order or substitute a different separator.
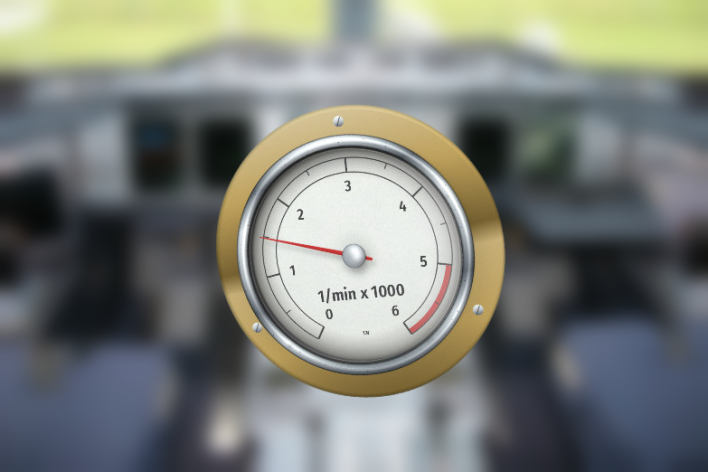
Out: 1500; rpm
